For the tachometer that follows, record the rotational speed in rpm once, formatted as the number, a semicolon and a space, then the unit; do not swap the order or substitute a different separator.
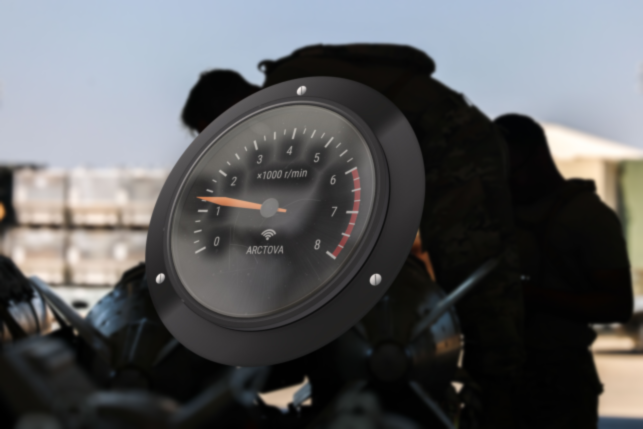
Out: 1250; rpm
